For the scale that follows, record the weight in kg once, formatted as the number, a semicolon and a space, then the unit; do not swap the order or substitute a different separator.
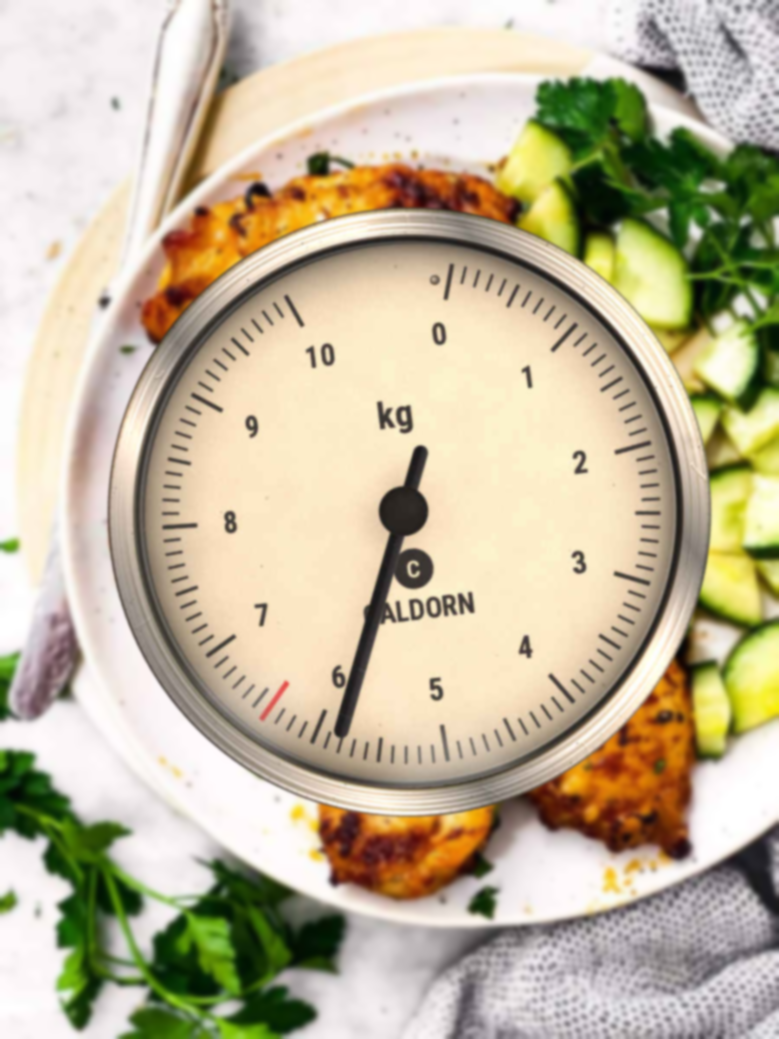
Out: 5.8; kg
